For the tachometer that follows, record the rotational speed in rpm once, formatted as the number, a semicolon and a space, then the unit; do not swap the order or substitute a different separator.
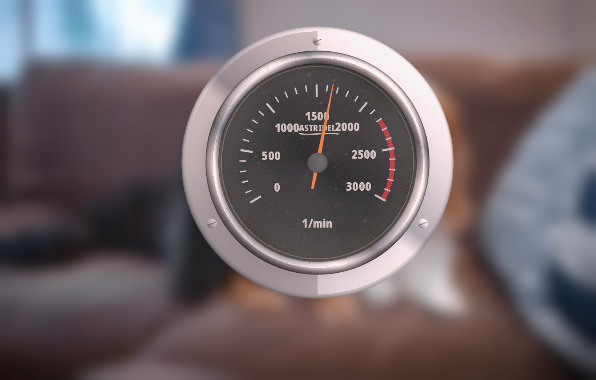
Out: 1650; rpm
